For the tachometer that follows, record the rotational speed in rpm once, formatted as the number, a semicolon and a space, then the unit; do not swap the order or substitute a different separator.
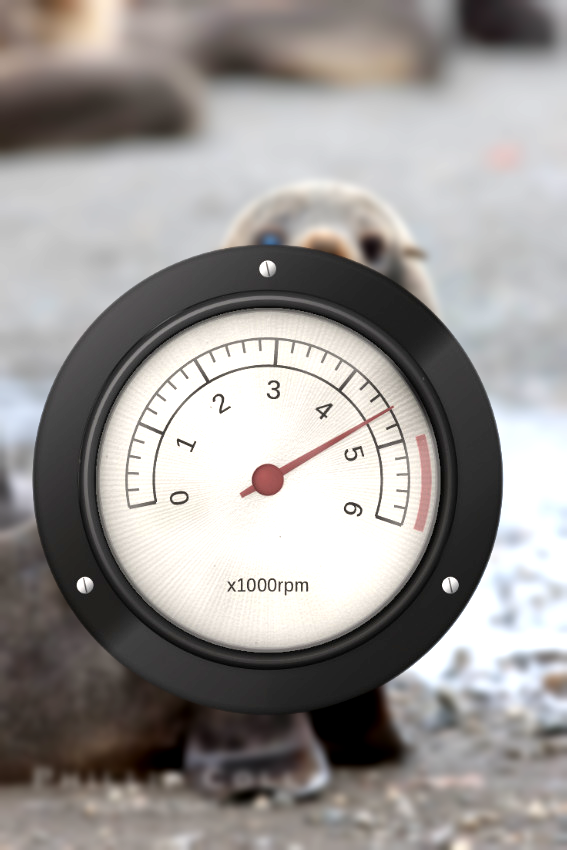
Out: 4600; rpm
